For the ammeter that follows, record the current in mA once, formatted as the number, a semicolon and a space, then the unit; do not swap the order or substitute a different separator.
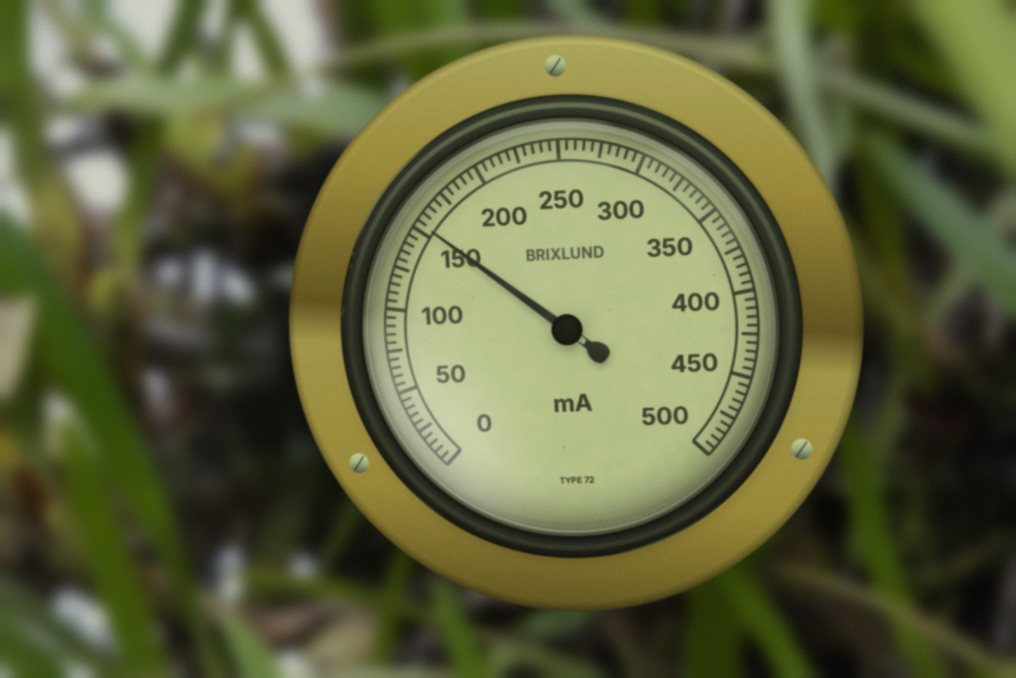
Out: 155; mA
